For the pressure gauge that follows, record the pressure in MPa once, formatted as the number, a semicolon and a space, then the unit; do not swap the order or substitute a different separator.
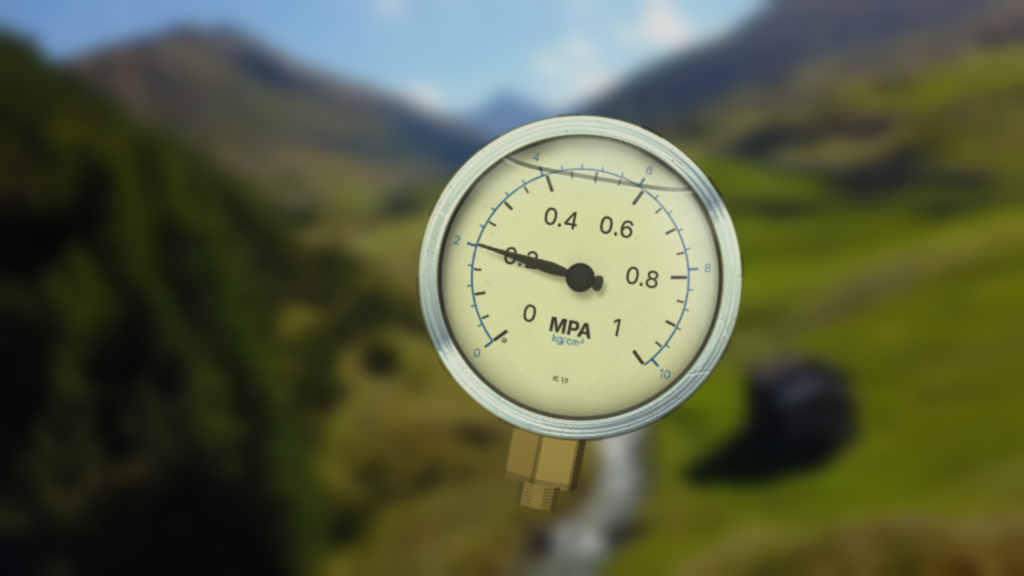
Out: 0.2; MPa
